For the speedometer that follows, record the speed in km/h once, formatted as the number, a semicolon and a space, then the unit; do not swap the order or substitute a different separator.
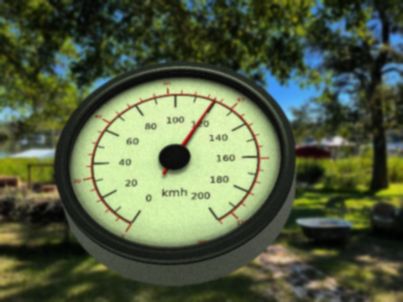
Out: 120; km/h
